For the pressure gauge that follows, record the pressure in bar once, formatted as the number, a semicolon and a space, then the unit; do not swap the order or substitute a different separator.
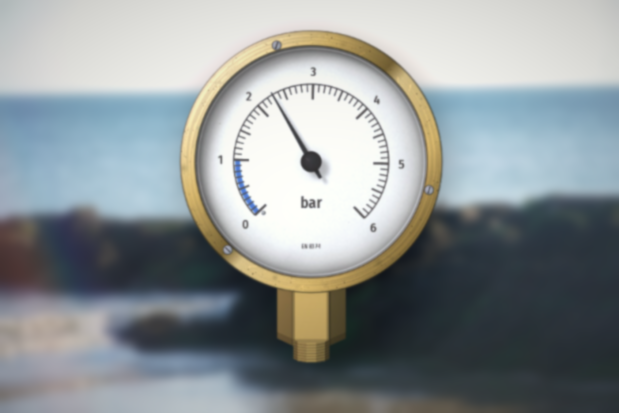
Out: 2.3; bar
